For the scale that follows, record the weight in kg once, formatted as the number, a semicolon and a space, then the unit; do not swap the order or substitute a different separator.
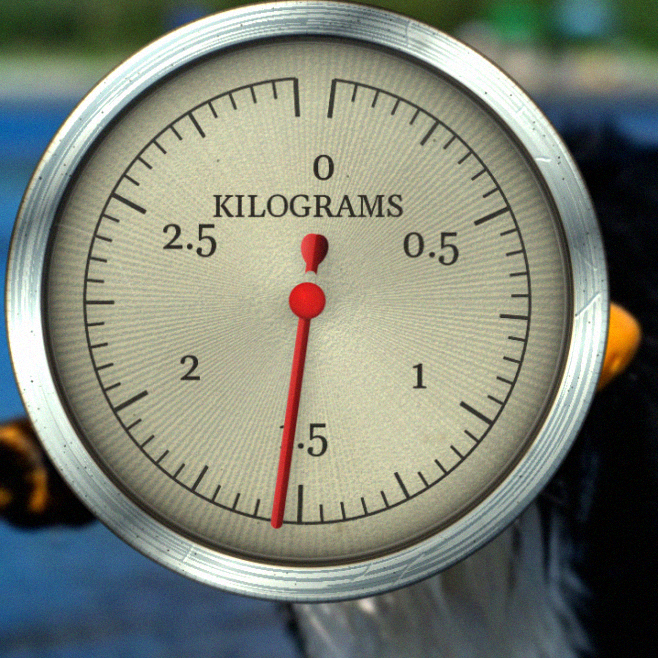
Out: 1.55; kg
